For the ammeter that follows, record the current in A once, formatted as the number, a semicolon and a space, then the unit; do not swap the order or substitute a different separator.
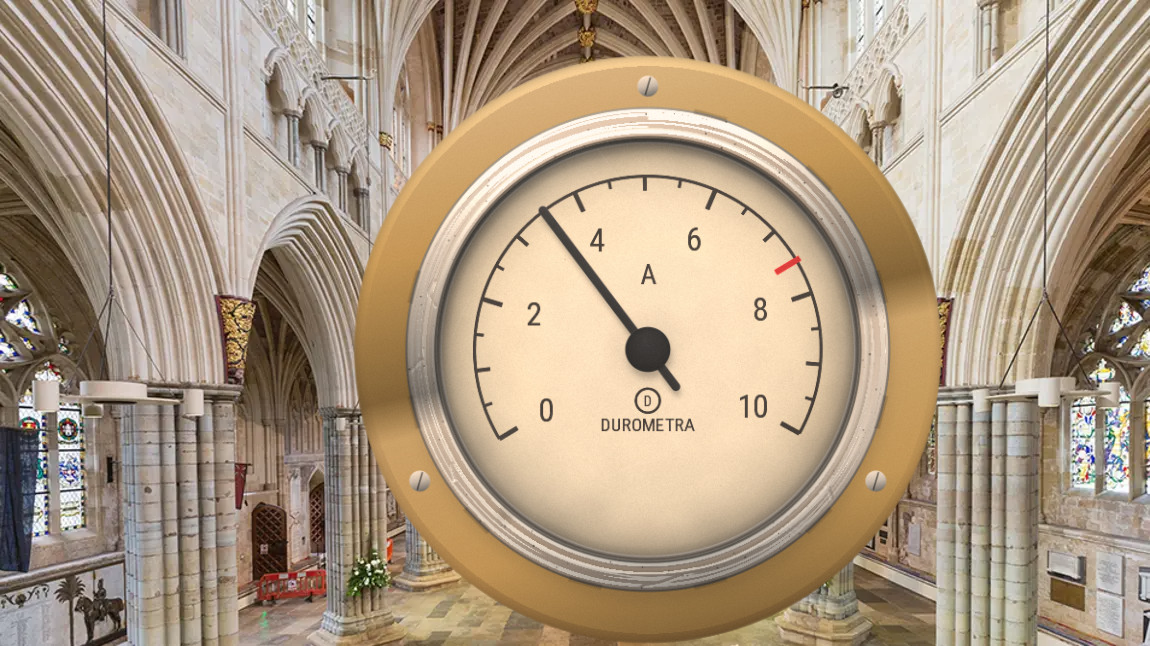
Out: 3.5; A
